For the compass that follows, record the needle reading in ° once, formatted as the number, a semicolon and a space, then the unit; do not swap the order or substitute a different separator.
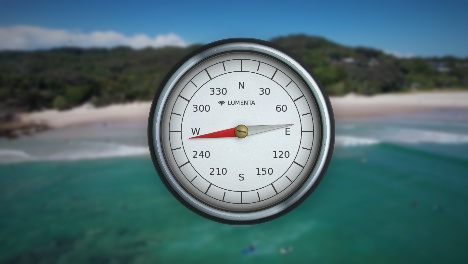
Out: 262.5; °
